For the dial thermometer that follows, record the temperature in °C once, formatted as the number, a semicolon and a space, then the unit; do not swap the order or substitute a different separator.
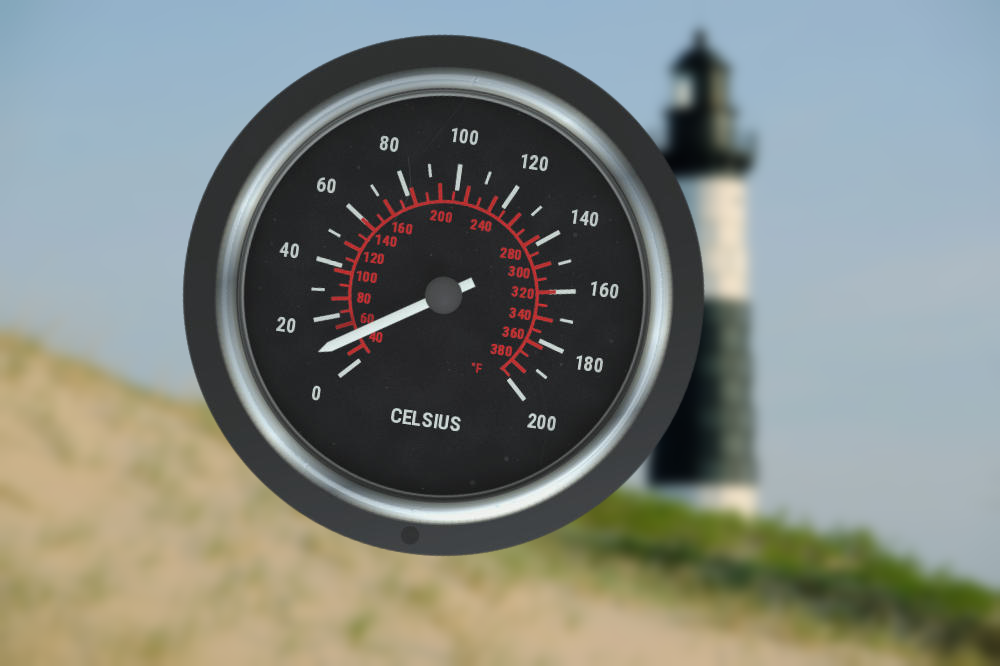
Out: 10; °C
